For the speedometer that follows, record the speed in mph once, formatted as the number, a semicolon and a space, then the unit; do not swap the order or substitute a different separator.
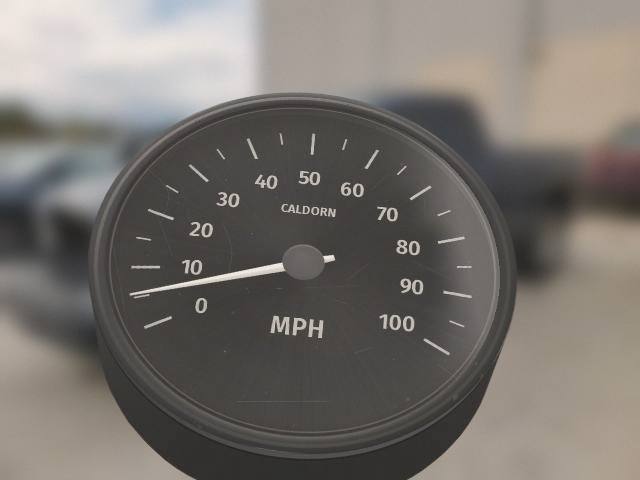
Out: 5; mph
